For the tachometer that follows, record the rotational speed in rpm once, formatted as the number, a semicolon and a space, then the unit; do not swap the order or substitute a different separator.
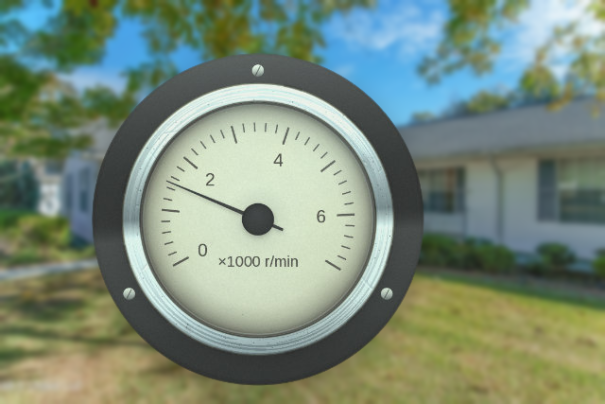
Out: 1500; rpm
